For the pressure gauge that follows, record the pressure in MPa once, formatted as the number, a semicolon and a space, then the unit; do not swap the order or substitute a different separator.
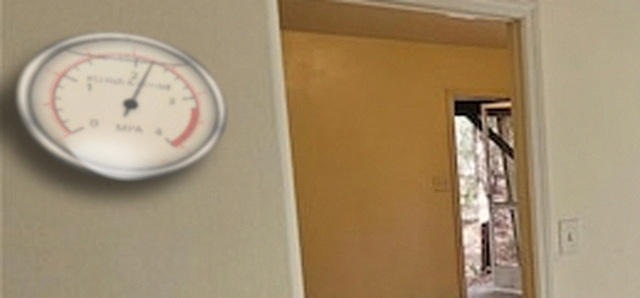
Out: 2.2; MPa
